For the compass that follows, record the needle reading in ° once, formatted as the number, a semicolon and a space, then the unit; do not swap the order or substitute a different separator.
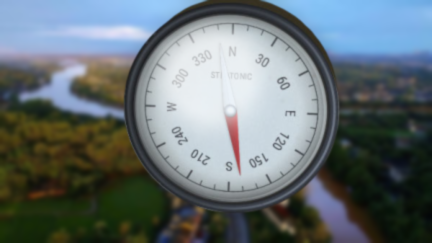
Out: 170; °
